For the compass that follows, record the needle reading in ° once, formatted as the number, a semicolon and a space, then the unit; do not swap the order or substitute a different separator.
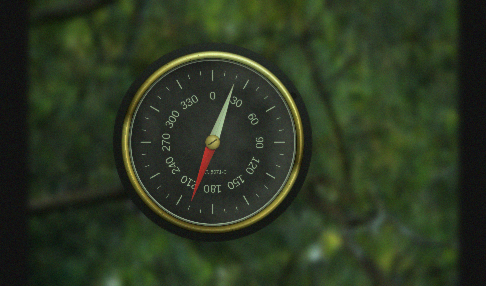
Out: 200; °
